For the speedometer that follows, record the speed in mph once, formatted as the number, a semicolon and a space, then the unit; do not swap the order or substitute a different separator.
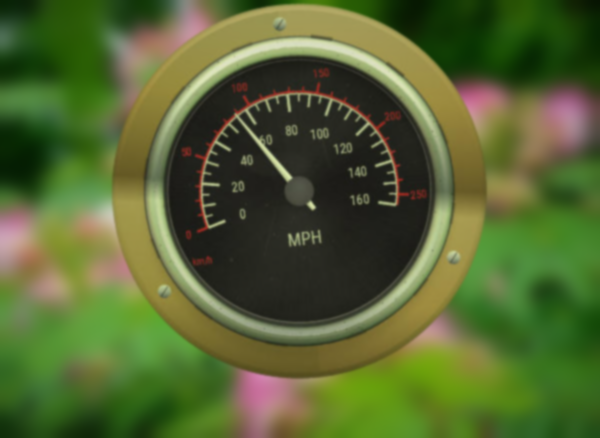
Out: 55; mph
